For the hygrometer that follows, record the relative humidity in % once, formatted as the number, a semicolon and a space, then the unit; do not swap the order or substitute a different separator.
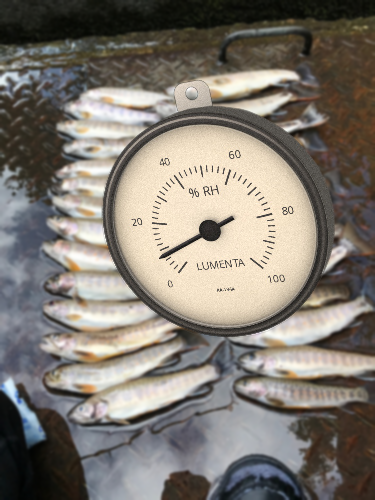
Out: 8; %
